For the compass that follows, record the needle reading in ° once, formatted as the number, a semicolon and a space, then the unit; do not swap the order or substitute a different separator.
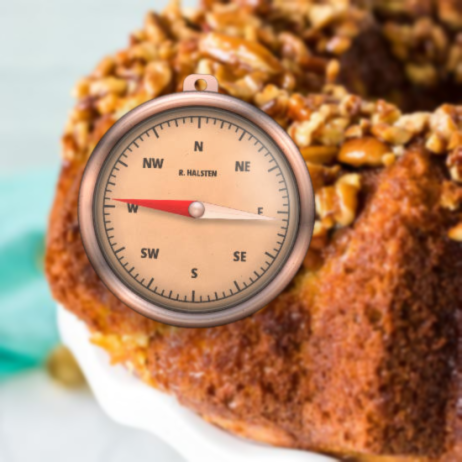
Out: 275; °
